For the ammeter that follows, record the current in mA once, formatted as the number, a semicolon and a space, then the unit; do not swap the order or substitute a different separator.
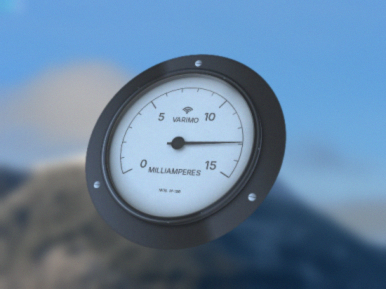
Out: 13; mA
